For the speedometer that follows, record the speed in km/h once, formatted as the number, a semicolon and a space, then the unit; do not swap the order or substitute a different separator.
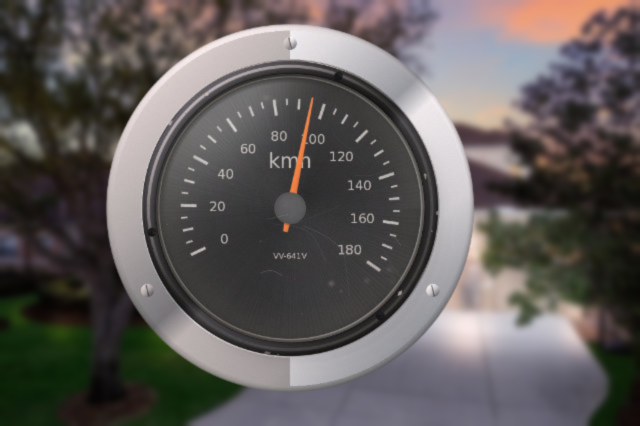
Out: 95; km/h
